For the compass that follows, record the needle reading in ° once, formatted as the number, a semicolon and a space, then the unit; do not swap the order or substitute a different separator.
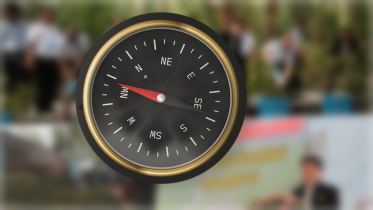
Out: 325; °
